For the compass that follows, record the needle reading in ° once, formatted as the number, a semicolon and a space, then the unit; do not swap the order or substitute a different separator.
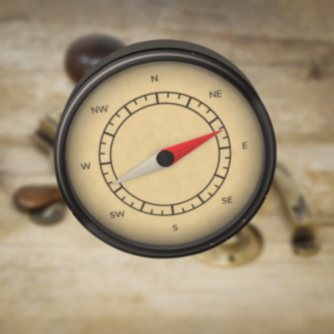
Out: 70; °
